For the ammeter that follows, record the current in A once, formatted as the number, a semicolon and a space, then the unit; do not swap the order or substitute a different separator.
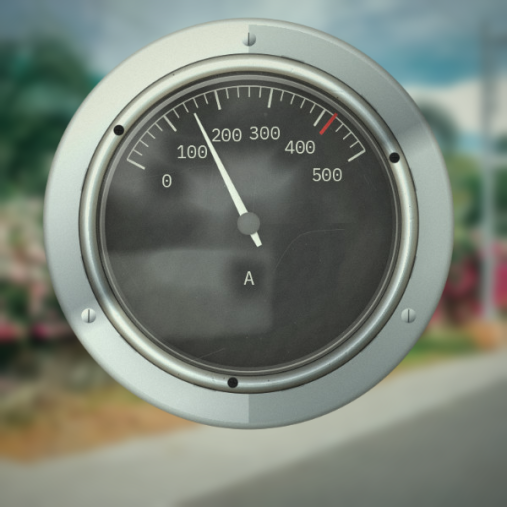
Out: 150; A
